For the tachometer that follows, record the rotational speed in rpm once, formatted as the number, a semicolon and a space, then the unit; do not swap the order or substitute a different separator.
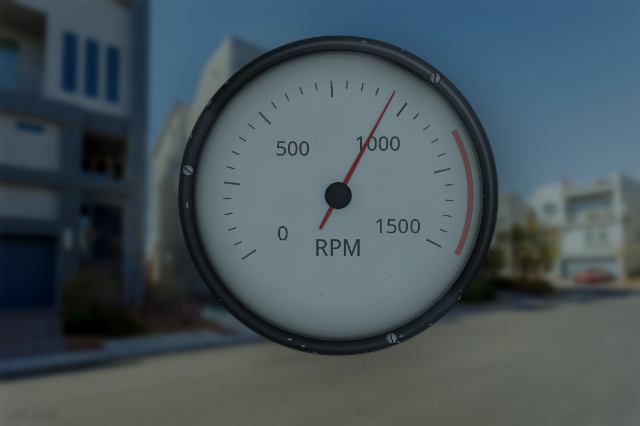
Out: 950; rpm
